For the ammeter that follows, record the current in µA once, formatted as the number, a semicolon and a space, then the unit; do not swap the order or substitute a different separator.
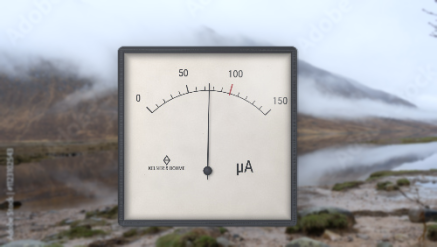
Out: 75; µA
